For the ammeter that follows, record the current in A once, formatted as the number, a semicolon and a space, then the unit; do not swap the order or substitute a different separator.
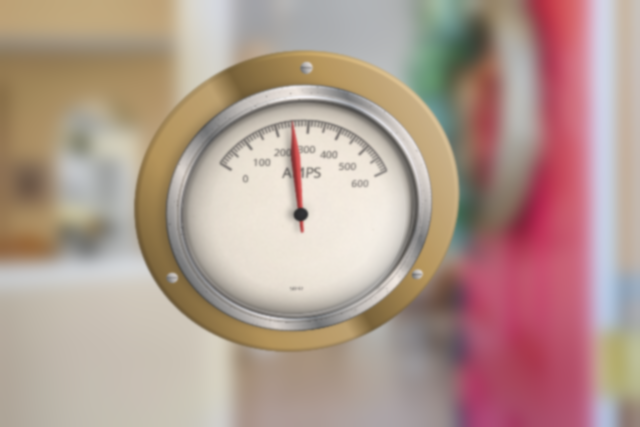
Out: 250; A
